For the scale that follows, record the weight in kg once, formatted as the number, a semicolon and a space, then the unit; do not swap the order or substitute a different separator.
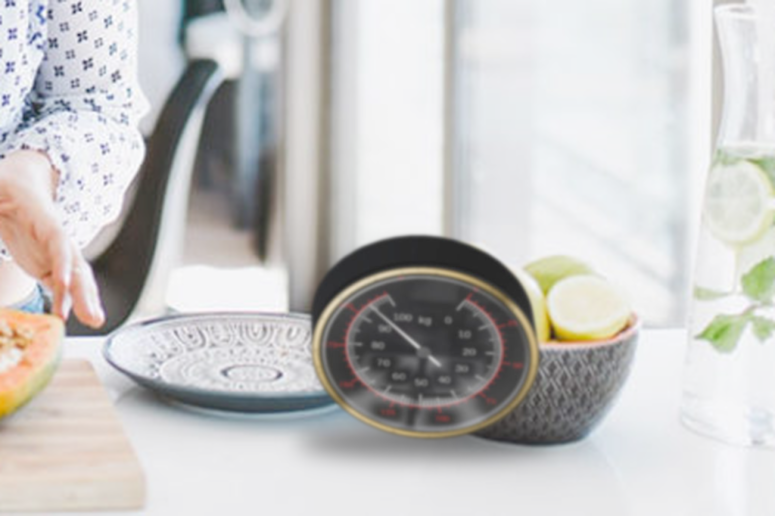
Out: 95; kg
